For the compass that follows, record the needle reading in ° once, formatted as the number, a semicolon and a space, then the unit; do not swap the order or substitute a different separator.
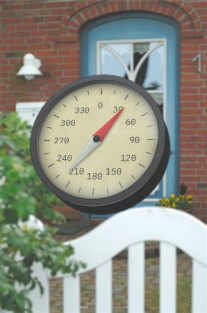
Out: 37.5; °
